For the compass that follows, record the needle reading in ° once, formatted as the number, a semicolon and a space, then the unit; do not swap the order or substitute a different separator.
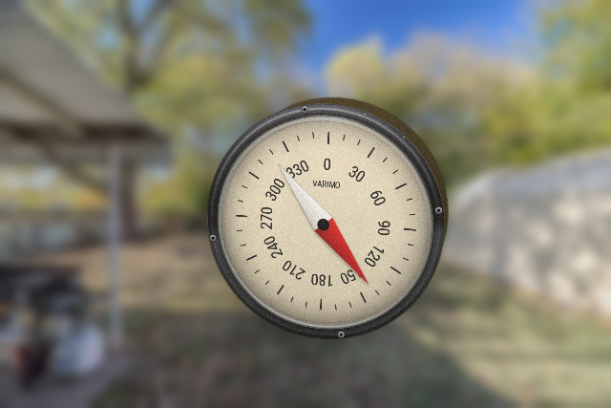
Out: 140; °
